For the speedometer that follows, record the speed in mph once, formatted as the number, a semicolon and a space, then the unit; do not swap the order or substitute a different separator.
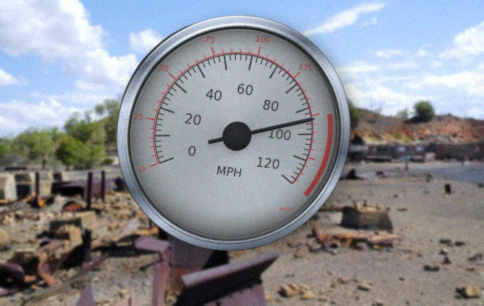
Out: 94; mph
